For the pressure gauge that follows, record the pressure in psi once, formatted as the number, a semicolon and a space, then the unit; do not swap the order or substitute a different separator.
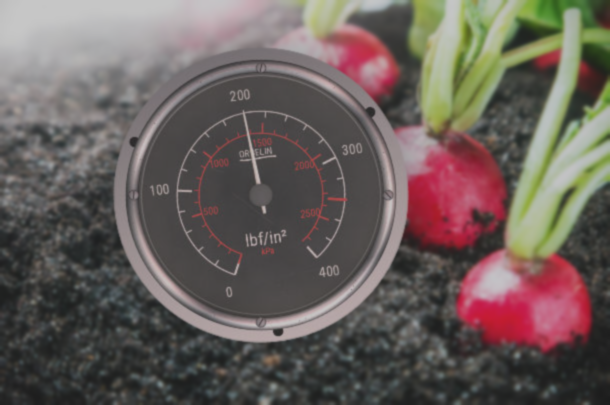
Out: 200; psi
